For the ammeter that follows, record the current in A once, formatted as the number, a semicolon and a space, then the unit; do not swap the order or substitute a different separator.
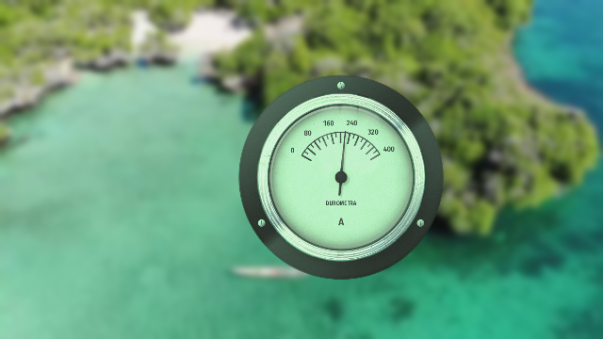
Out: 220; A
